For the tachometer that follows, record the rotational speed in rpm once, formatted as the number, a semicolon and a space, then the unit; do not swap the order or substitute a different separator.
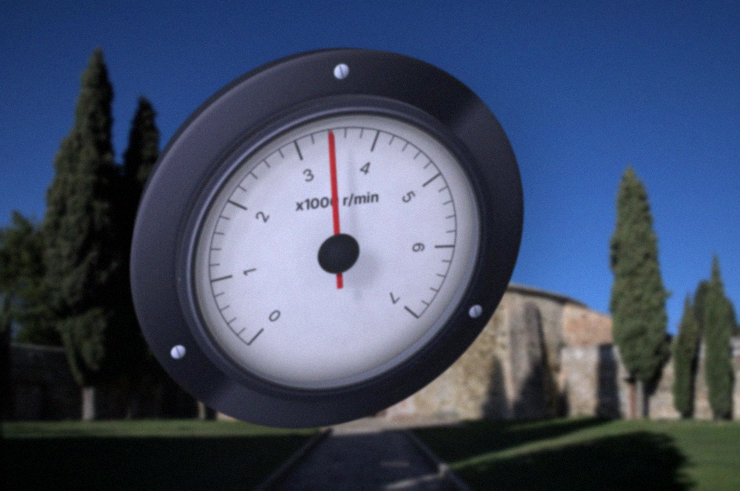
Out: 3400; rpm
